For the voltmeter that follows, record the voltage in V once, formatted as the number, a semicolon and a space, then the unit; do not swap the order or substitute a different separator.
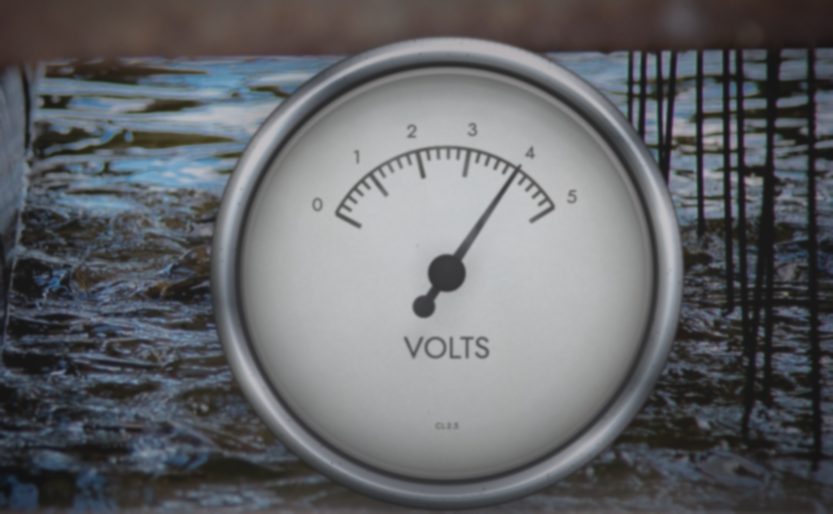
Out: 4; V
